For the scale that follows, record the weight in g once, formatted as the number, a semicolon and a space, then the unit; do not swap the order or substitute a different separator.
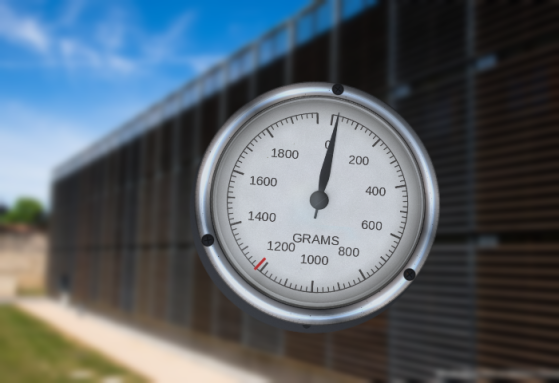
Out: 20; g
